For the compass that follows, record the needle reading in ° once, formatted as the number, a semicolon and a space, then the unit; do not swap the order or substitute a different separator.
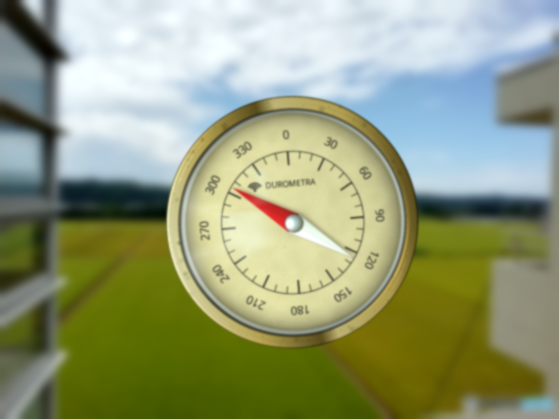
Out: 305; °
